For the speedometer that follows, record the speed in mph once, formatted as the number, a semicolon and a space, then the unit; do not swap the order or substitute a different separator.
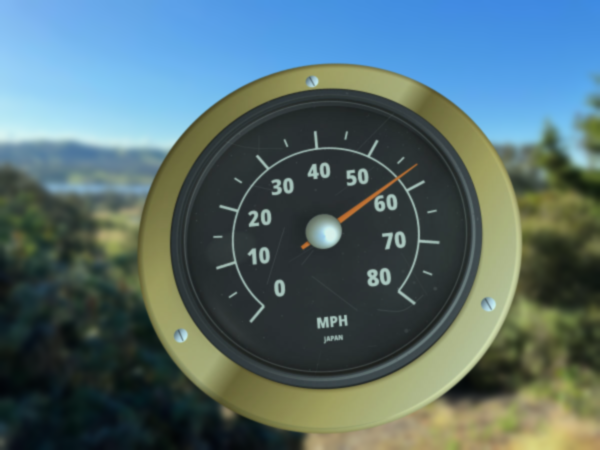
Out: 57.5; mph
